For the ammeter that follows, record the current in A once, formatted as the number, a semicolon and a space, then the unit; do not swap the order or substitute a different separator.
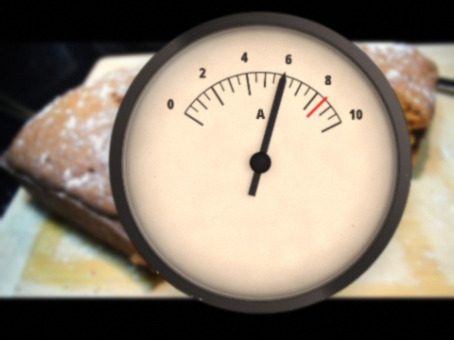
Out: 6; A
